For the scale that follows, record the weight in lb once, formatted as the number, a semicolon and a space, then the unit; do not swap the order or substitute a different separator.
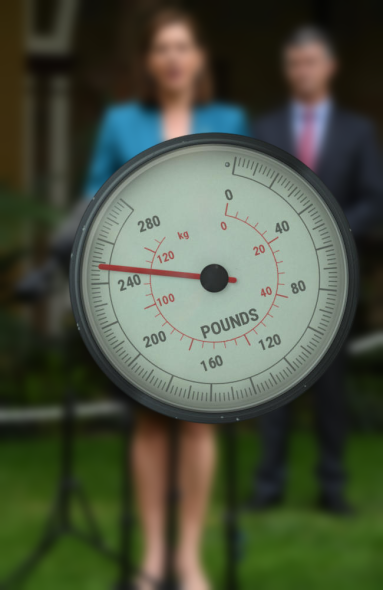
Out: 248; lb
